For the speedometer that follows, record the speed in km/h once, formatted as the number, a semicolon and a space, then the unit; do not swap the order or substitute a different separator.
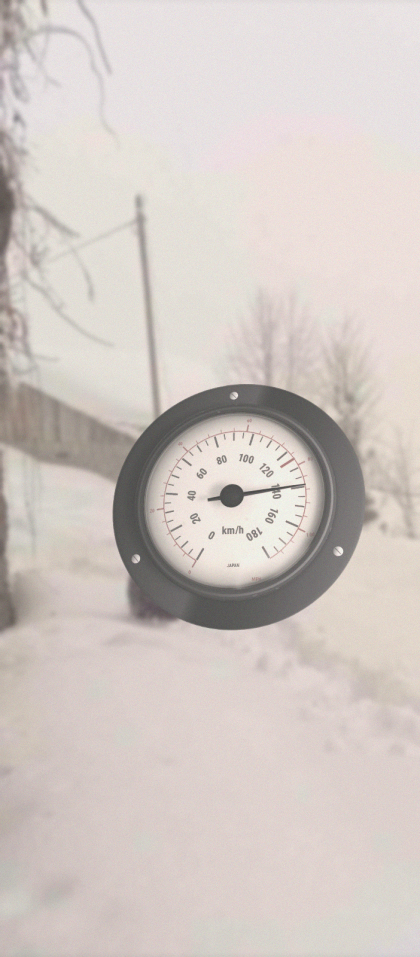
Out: 140; km/h
